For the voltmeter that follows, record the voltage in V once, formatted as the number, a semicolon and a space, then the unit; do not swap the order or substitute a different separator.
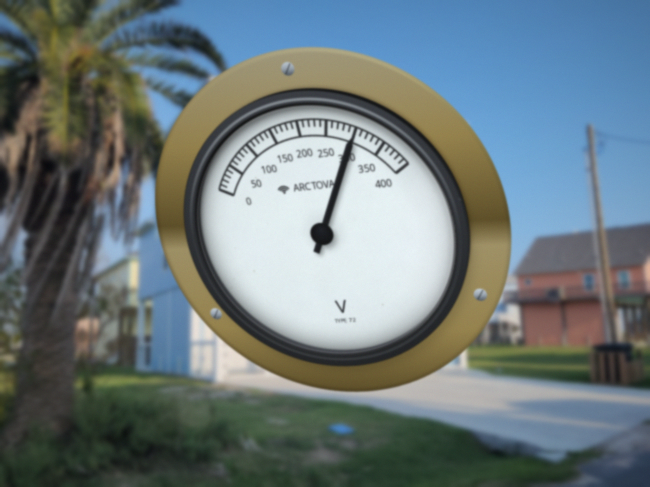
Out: 300; V
